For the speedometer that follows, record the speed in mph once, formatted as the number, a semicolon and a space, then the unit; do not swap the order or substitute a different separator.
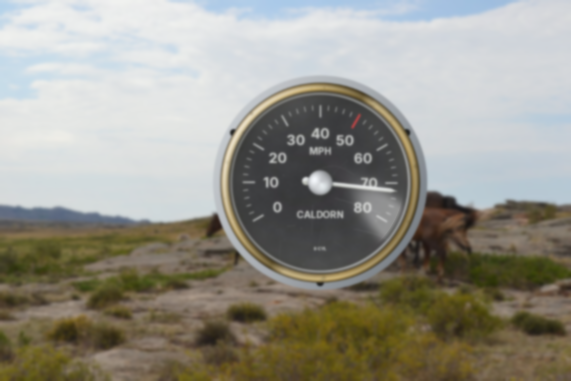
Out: 72; mph
